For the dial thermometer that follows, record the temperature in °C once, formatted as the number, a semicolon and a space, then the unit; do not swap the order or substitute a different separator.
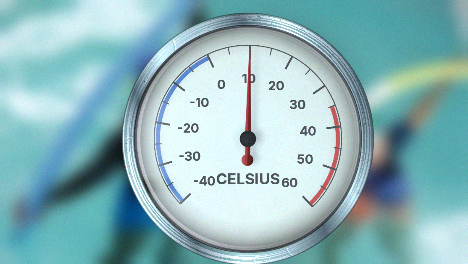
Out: 10; °C
